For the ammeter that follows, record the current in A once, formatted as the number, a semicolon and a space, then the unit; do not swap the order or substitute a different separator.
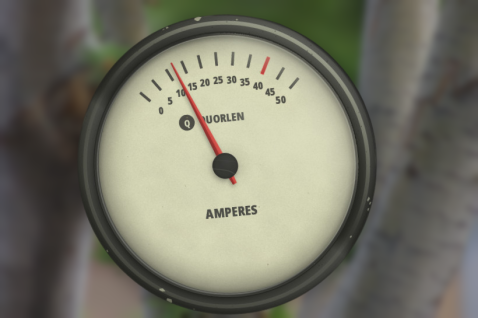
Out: 12.5; A
